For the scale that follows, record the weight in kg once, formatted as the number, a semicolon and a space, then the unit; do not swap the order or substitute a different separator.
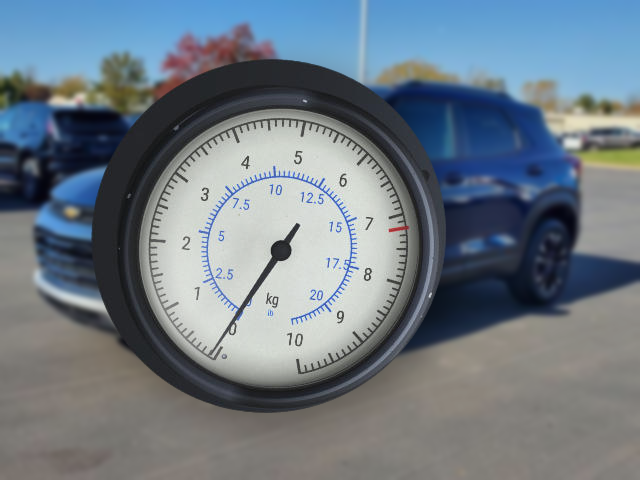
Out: 0.1; kg
